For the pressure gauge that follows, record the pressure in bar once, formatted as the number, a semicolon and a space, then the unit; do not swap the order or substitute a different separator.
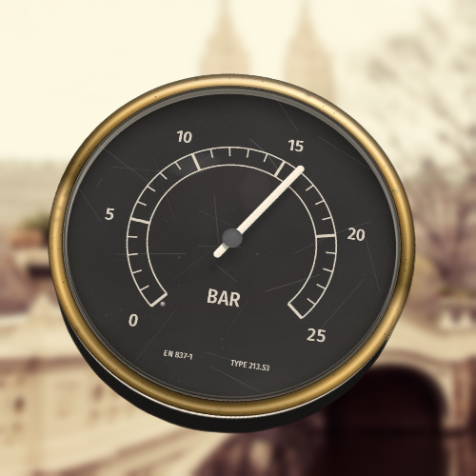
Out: 16; bar
